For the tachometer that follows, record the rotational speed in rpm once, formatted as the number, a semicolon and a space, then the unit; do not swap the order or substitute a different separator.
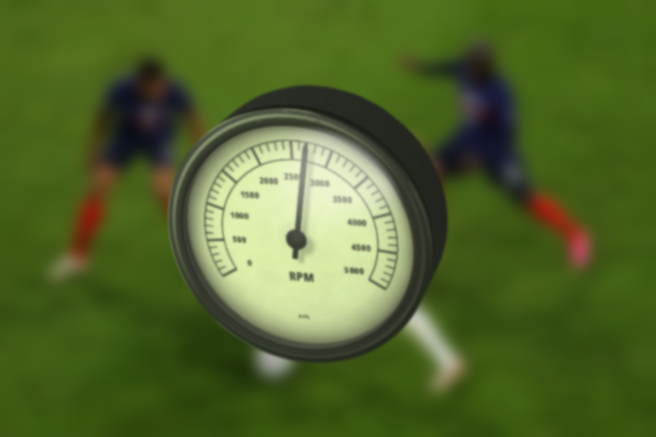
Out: 2700; rpm
